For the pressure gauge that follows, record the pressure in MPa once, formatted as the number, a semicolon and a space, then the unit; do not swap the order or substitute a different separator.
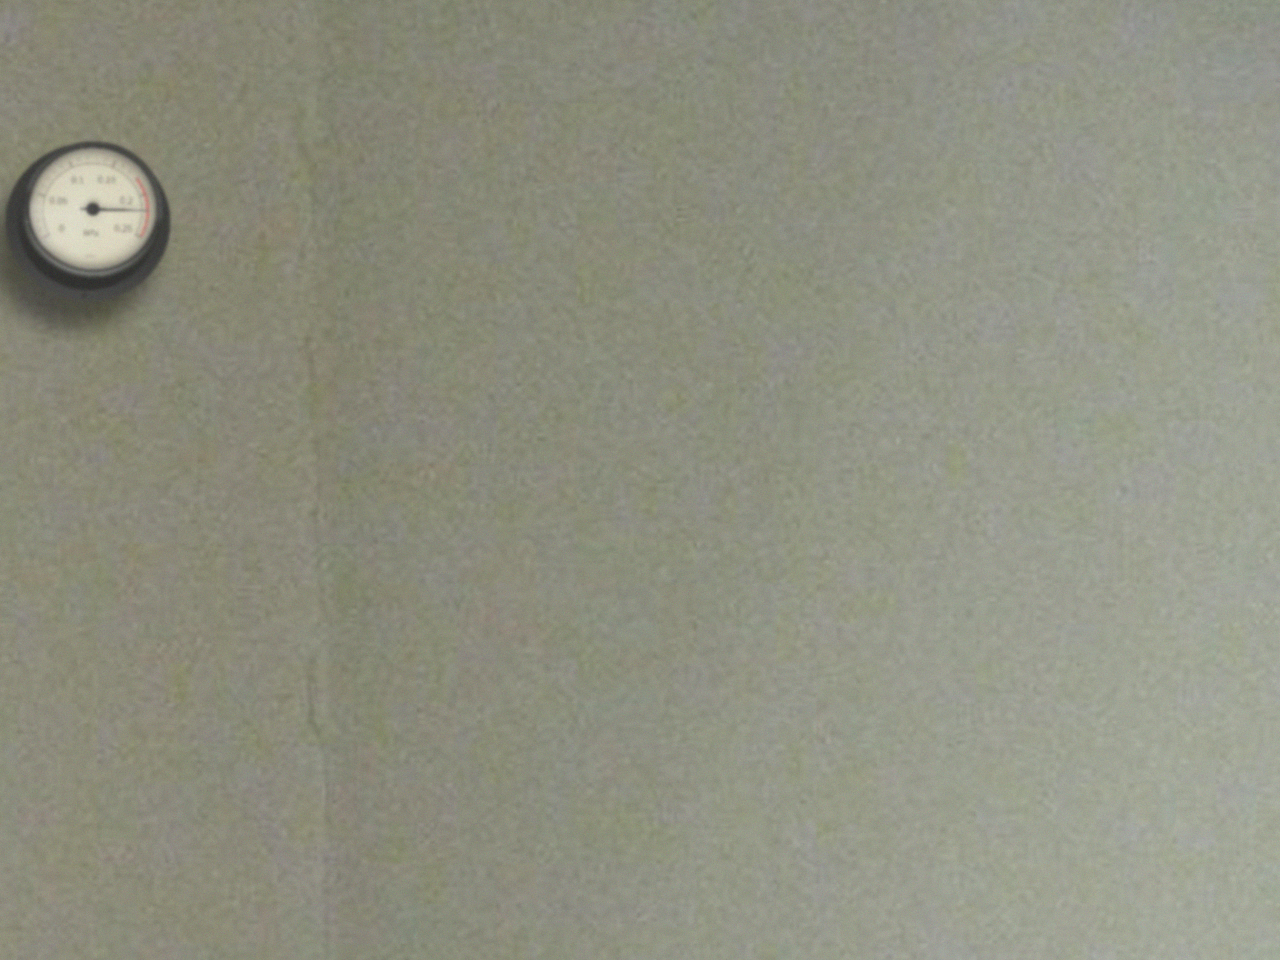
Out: 0.22; MPa
